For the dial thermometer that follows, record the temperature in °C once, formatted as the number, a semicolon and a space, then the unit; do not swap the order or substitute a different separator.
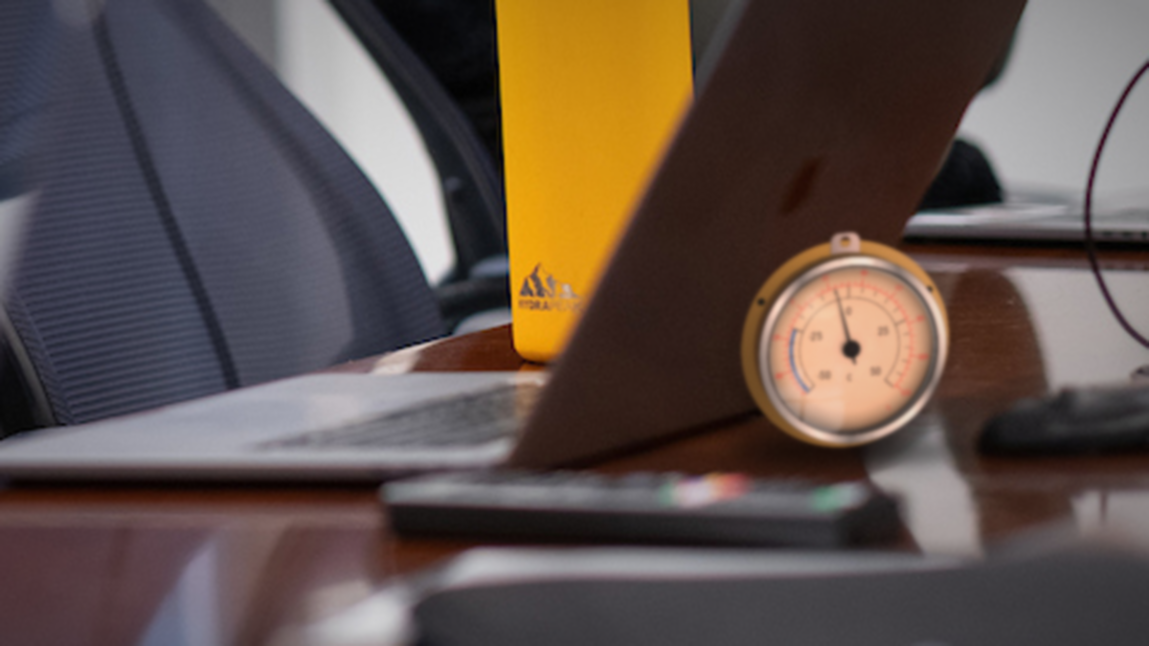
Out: -5; °C
